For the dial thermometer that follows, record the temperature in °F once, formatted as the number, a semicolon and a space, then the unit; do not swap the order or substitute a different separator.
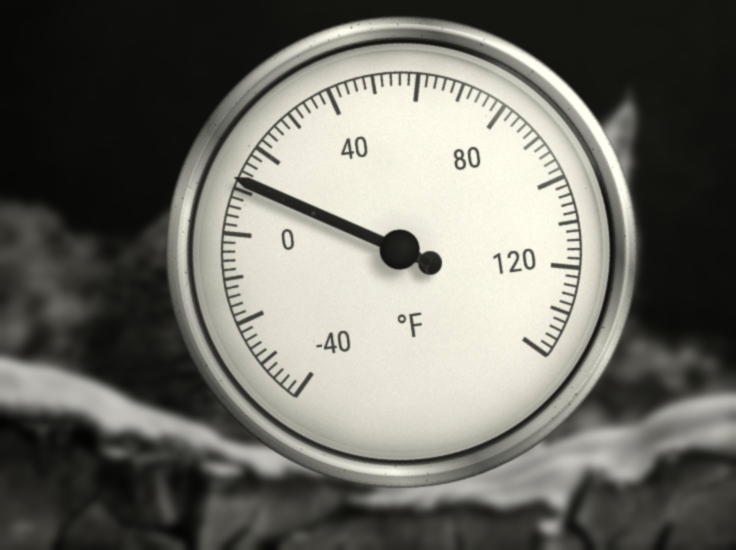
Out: 12; °F
